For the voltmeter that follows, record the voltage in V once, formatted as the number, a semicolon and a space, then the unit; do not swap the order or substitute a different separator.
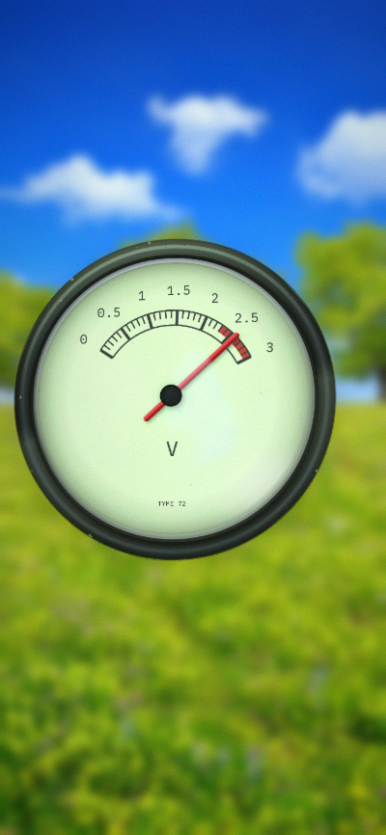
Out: 2.6; V
